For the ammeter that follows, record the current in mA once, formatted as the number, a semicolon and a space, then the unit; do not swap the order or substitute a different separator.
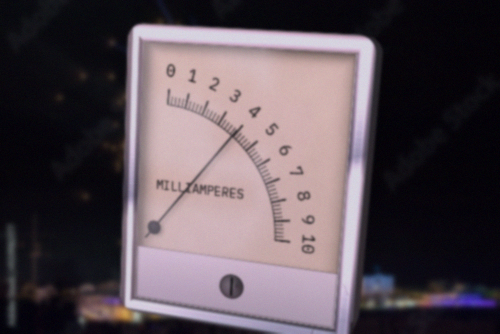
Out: 4; mA
